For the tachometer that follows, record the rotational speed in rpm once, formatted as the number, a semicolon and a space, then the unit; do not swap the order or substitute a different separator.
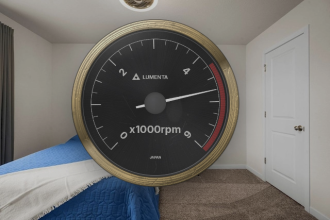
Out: 4750; rpm
